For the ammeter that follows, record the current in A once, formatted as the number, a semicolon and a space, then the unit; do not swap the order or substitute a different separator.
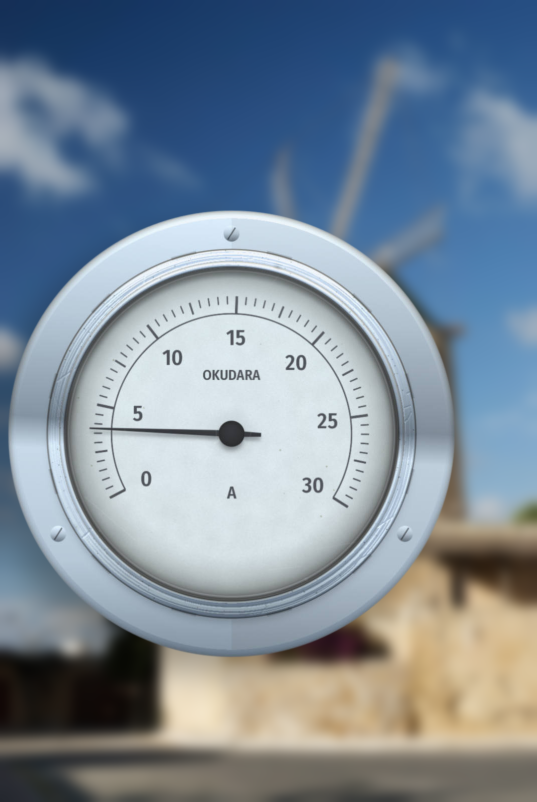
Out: 3.75; A
